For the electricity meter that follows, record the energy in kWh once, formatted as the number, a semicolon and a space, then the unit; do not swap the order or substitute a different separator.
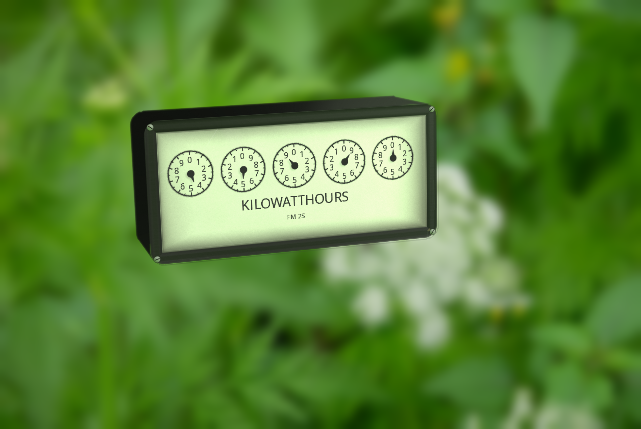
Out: 44890; kWh
